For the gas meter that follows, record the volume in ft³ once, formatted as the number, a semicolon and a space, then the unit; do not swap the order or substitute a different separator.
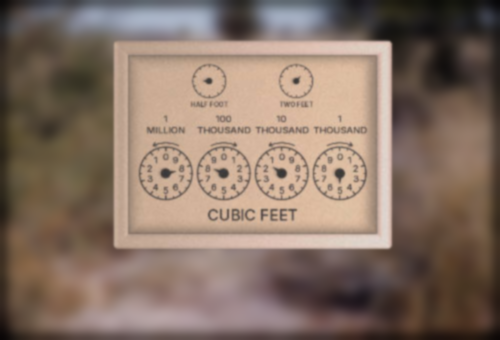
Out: 781500; ft³
